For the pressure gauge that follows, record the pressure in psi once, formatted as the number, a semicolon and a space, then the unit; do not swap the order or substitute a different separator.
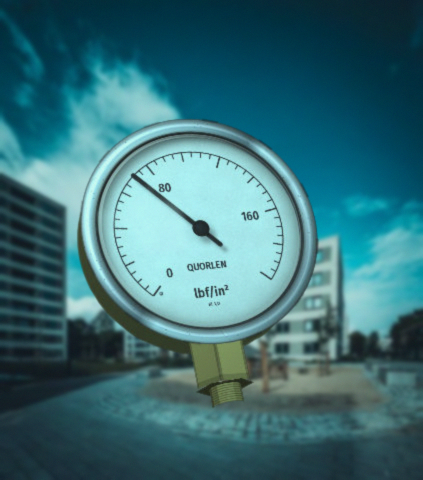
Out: 70; psi
